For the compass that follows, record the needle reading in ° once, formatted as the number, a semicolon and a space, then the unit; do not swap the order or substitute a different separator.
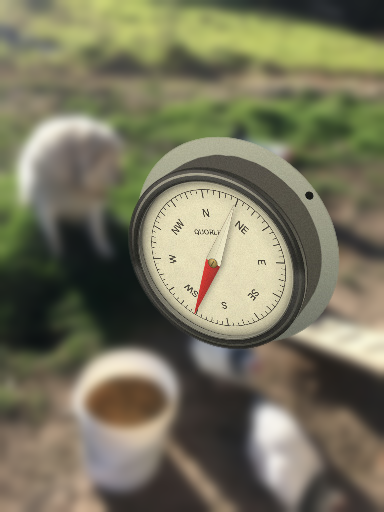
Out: 210; °
